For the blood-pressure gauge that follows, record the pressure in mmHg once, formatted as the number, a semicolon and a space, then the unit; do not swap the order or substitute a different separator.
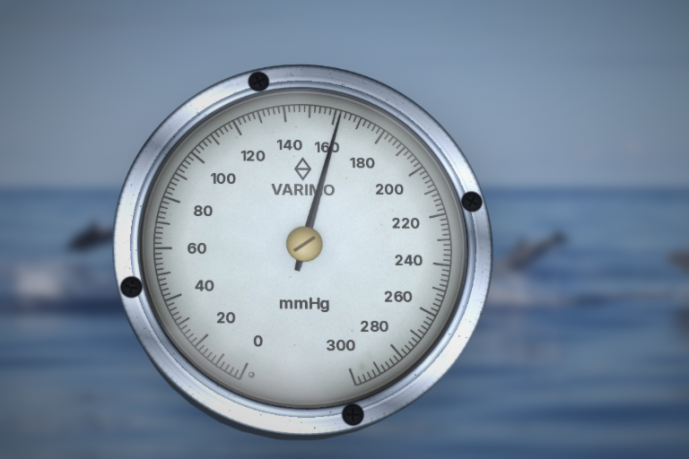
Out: 162; mmHg
